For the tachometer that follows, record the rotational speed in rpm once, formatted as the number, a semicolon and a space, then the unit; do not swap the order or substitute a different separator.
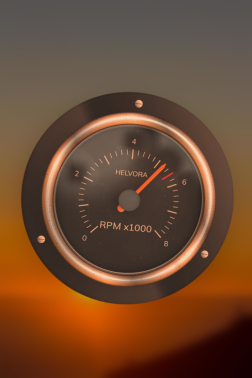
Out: 5200; rpm
